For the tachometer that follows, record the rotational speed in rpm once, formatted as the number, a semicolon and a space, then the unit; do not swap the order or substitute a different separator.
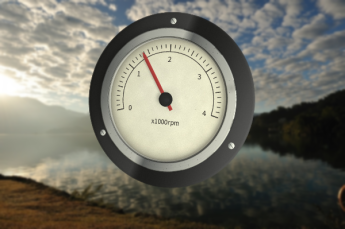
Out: 1400; rpm
